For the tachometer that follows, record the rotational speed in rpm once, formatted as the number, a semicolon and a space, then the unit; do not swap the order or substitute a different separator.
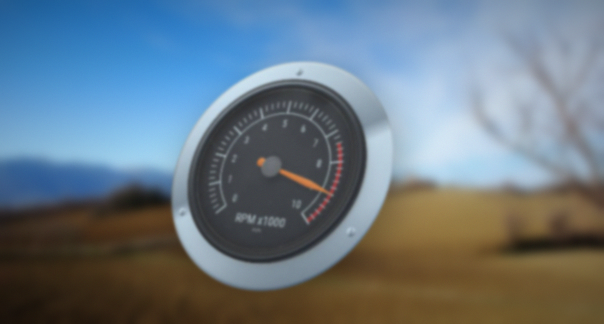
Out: 9000; rpm
